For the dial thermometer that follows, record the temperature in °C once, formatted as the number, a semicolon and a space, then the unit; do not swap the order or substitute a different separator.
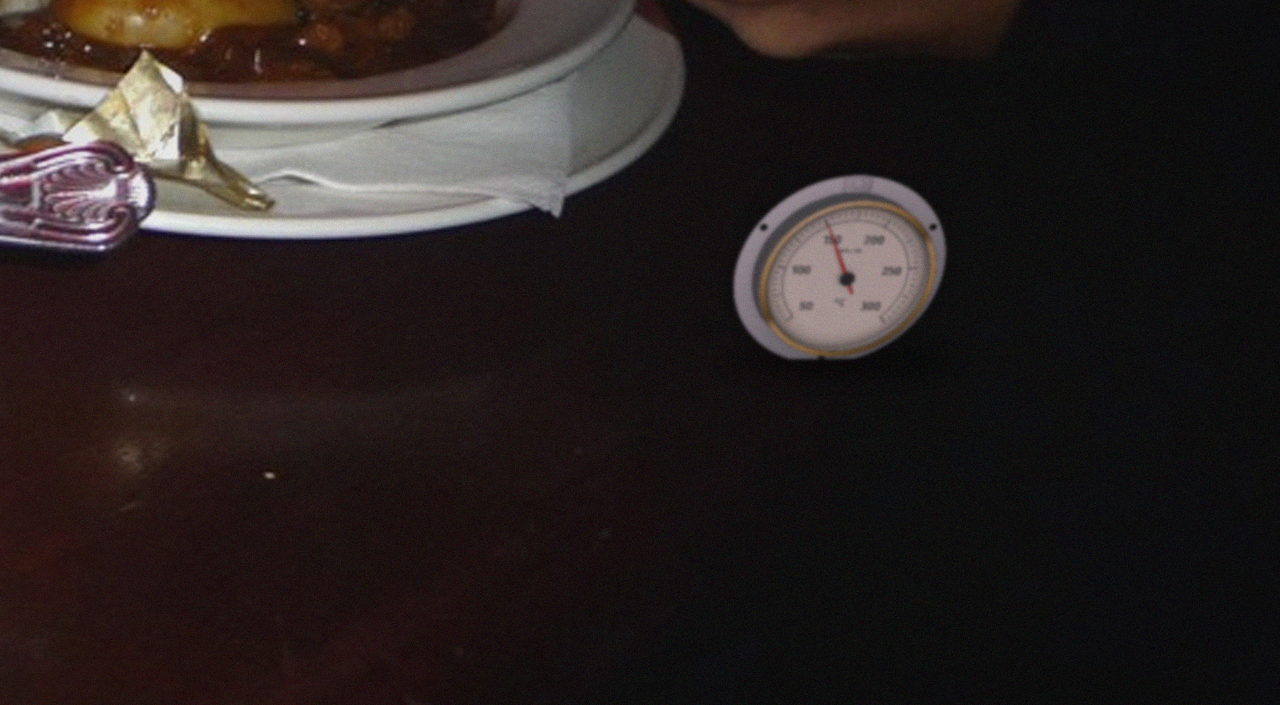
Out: 150; °C
